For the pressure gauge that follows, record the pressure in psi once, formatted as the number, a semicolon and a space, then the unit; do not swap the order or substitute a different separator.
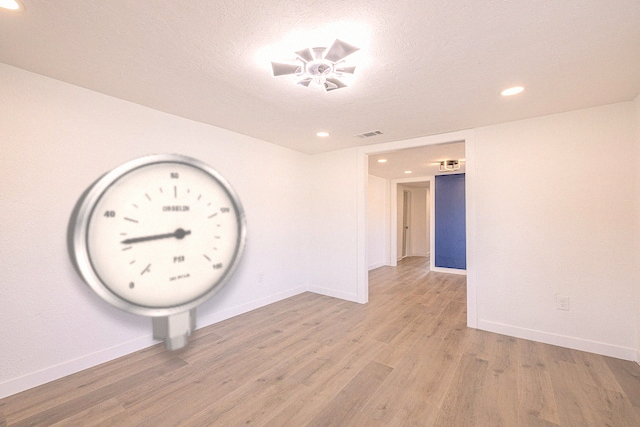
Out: 25; psi
